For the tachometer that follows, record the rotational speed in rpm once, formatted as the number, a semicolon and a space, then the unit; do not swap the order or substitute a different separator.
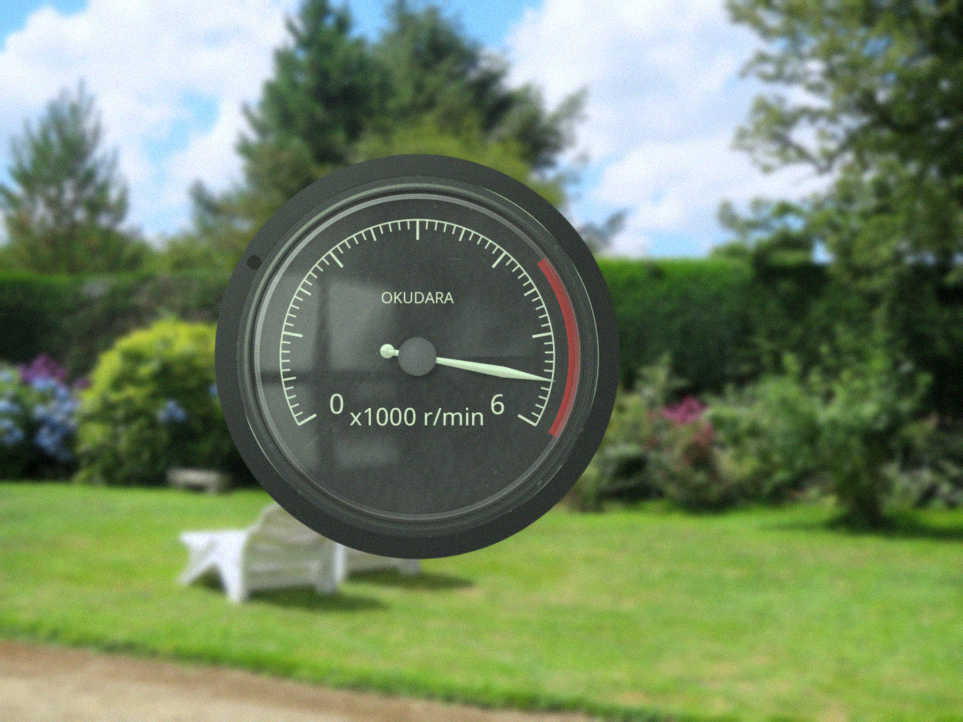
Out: 5500; rpm
